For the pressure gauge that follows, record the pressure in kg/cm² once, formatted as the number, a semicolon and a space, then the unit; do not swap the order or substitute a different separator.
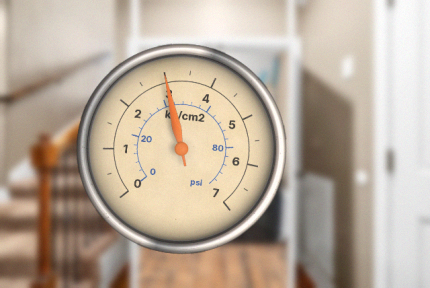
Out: 3; kg/cm²
